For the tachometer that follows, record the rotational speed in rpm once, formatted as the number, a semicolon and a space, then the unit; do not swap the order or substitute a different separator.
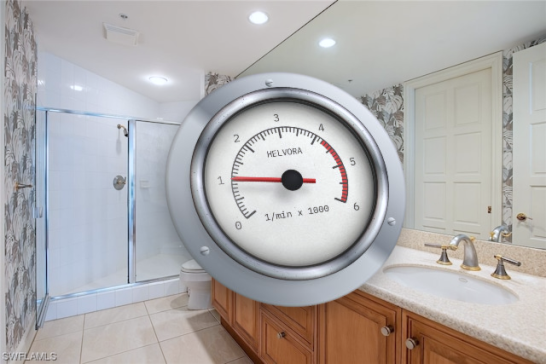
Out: 1000; rpm
